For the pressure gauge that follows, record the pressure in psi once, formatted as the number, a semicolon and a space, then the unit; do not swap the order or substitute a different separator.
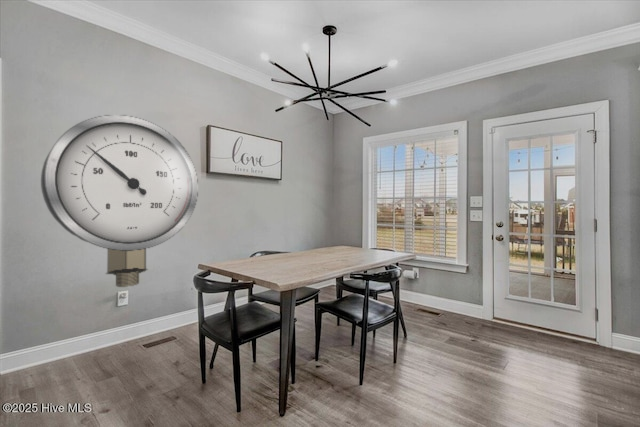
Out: 65; psi
